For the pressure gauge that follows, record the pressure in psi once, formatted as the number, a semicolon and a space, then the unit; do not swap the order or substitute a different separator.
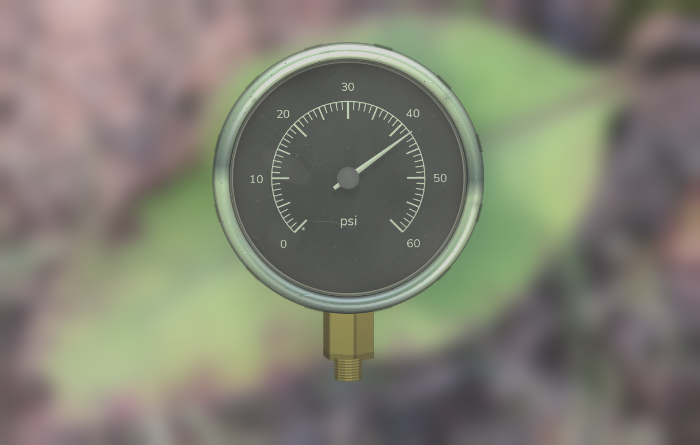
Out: 42; psi
